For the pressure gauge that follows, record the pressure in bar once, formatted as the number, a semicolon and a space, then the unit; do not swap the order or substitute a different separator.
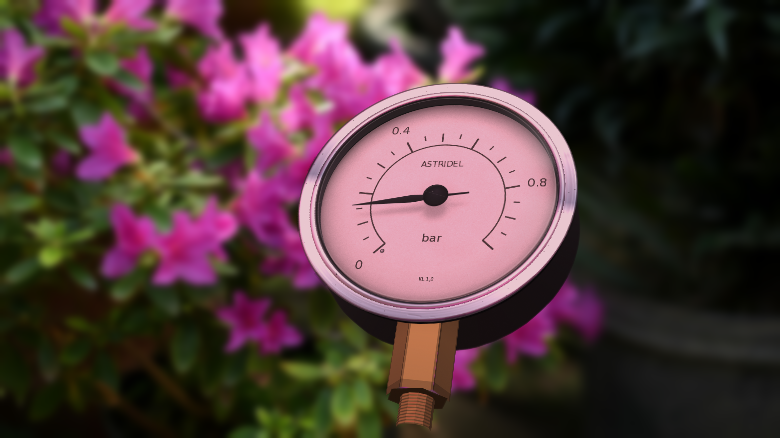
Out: 0.15; bar
